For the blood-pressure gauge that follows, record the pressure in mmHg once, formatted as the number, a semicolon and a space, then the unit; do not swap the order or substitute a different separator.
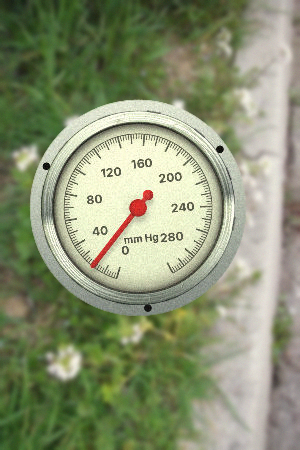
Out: 20; mmHg
